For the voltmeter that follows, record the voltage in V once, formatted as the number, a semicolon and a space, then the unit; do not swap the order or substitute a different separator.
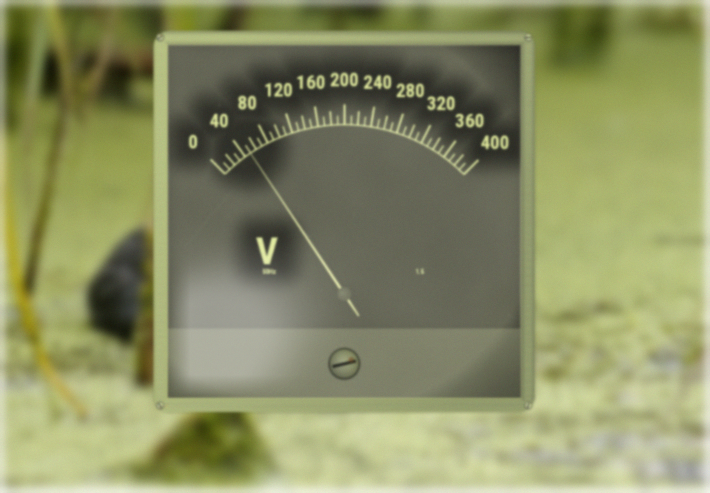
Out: 50; V
